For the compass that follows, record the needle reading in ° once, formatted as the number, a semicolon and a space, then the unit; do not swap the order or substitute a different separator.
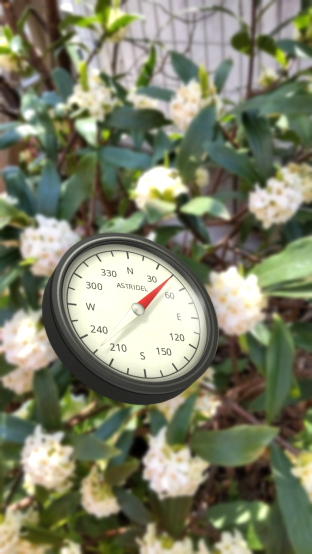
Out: 45; °
